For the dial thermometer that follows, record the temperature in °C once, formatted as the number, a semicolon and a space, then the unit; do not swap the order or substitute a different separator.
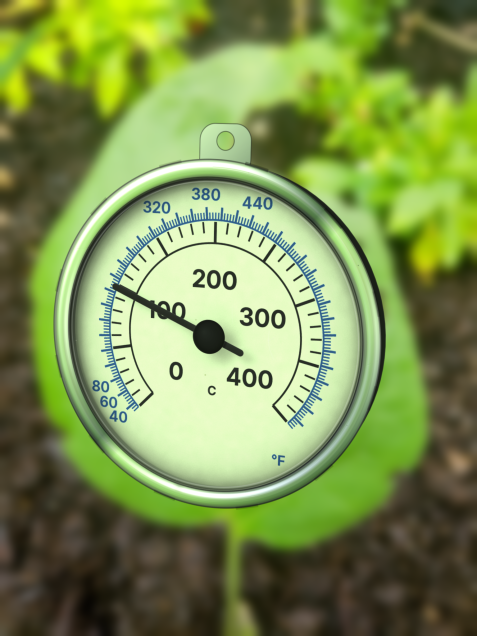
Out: 100; °C
